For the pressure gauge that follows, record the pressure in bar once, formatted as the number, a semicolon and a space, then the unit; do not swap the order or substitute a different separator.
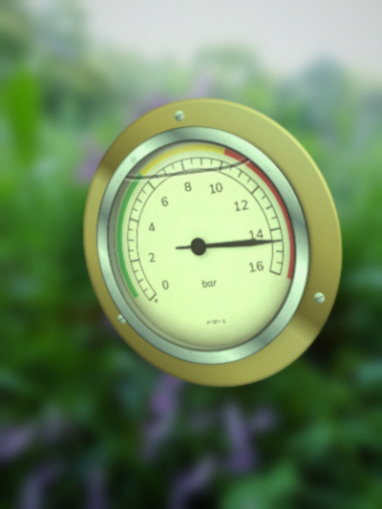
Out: 14.5; bar
